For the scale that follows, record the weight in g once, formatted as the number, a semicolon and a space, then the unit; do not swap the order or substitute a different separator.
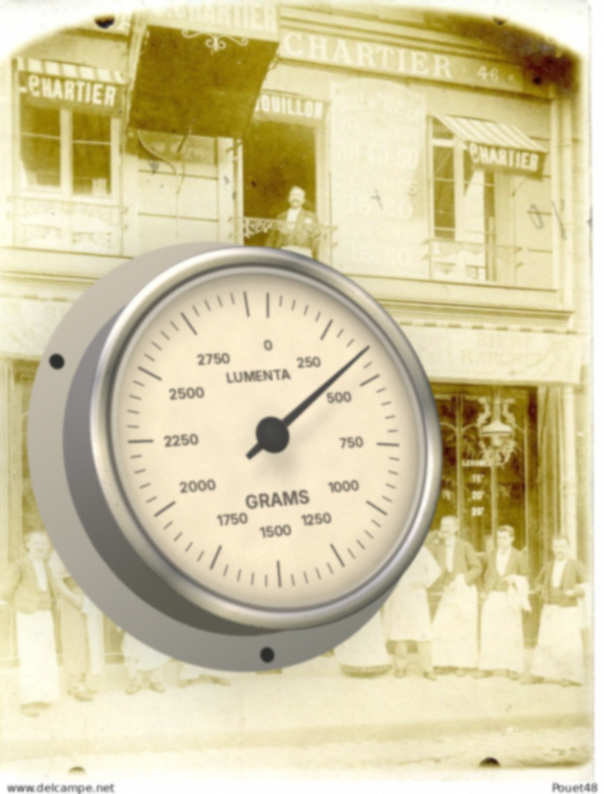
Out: 400; g
